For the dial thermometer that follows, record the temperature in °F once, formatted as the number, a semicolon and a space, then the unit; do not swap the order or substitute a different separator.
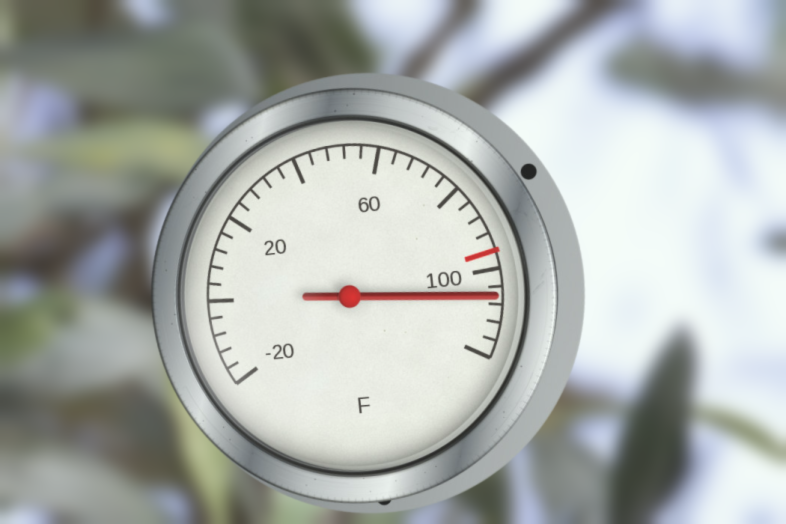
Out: 106; °F
